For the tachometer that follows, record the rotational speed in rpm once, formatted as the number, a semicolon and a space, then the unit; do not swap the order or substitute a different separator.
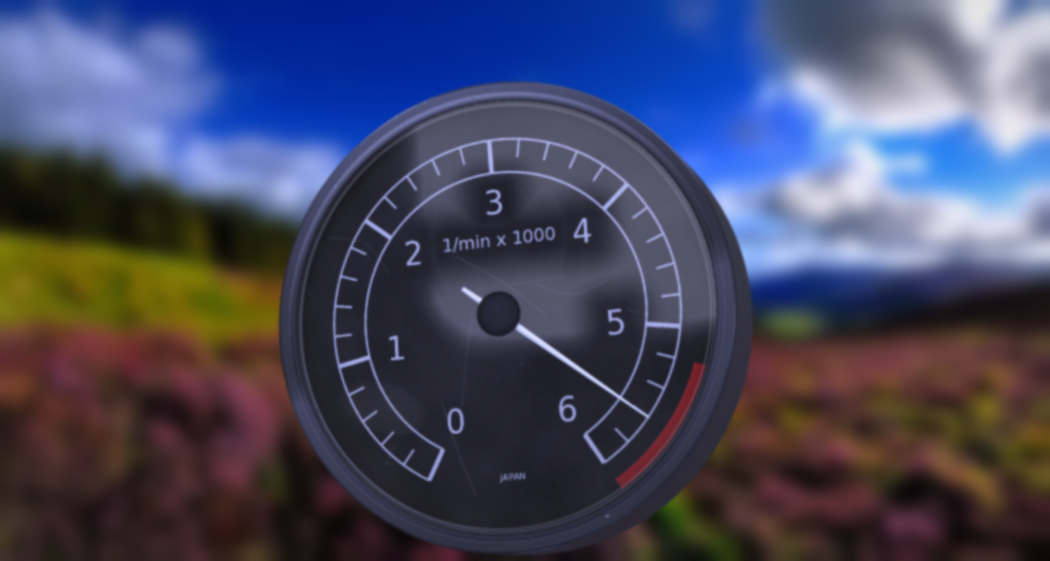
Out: 5600; rpm
